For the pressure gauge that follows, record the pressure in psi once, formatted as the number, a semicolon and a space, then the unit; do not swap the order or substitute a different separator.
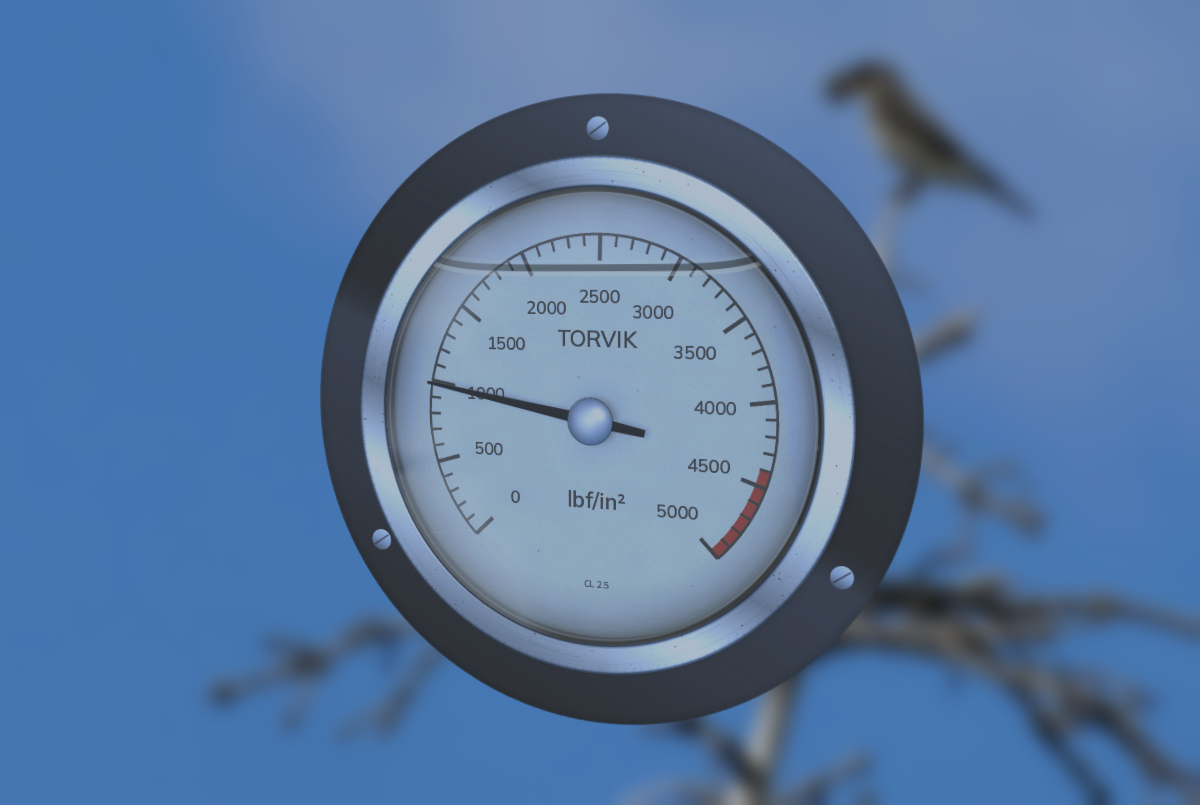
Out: 1000; psi
